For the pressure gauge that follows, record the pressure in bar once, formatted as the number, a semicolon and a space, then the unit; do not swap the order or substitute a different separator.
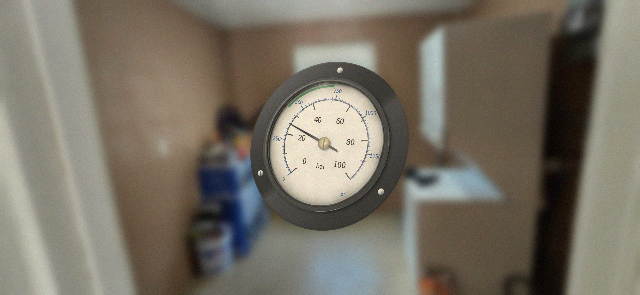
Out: 25; bar
